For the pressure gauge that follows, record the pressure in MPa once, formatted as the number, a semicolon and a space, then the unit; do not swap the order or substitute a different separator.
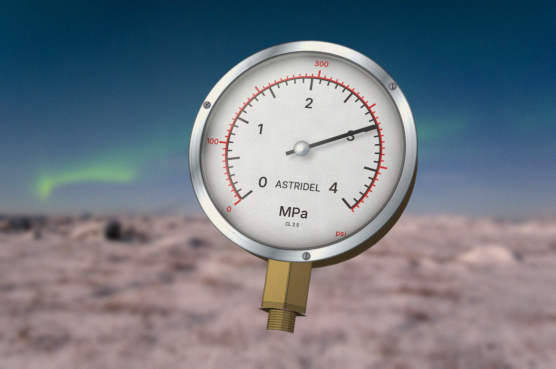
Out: 3; MPa
